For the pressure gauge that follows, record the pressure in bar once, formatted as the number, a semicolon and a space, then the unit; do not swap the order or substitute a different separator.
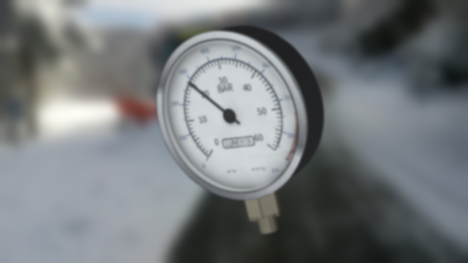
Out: 20; bar
